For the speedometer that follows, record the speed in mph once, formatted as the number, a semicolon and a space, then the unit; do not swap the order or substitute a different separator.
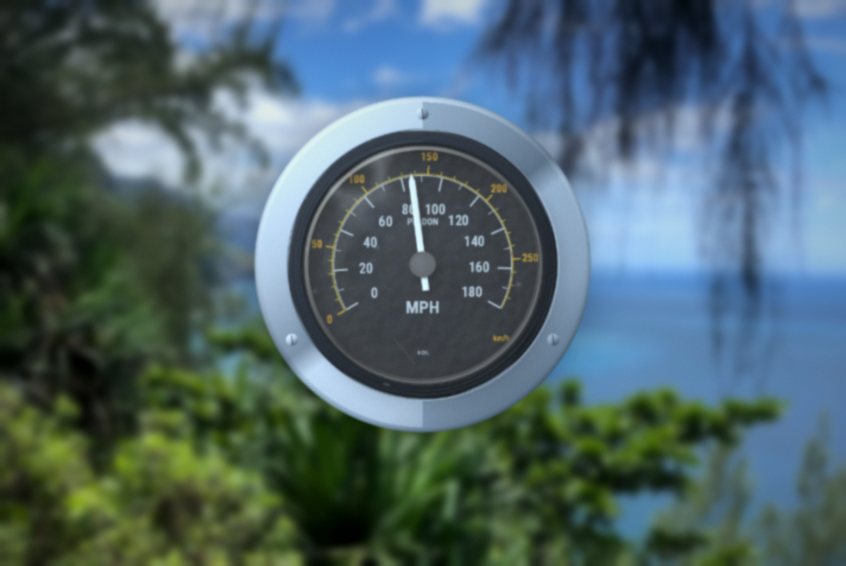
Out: 85; mph
